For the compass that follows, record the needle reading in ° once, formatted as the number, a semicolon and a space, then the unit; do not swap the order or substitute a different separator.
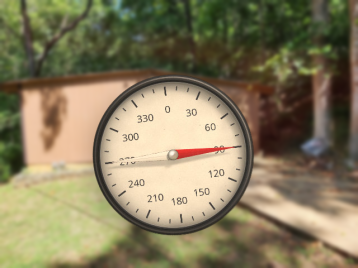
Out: 90; °
